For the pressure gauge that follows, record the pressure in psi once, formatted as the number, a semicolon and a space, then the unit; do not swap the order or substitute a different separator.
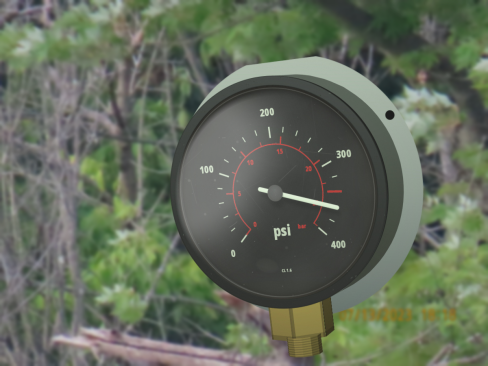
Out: 360; psi
